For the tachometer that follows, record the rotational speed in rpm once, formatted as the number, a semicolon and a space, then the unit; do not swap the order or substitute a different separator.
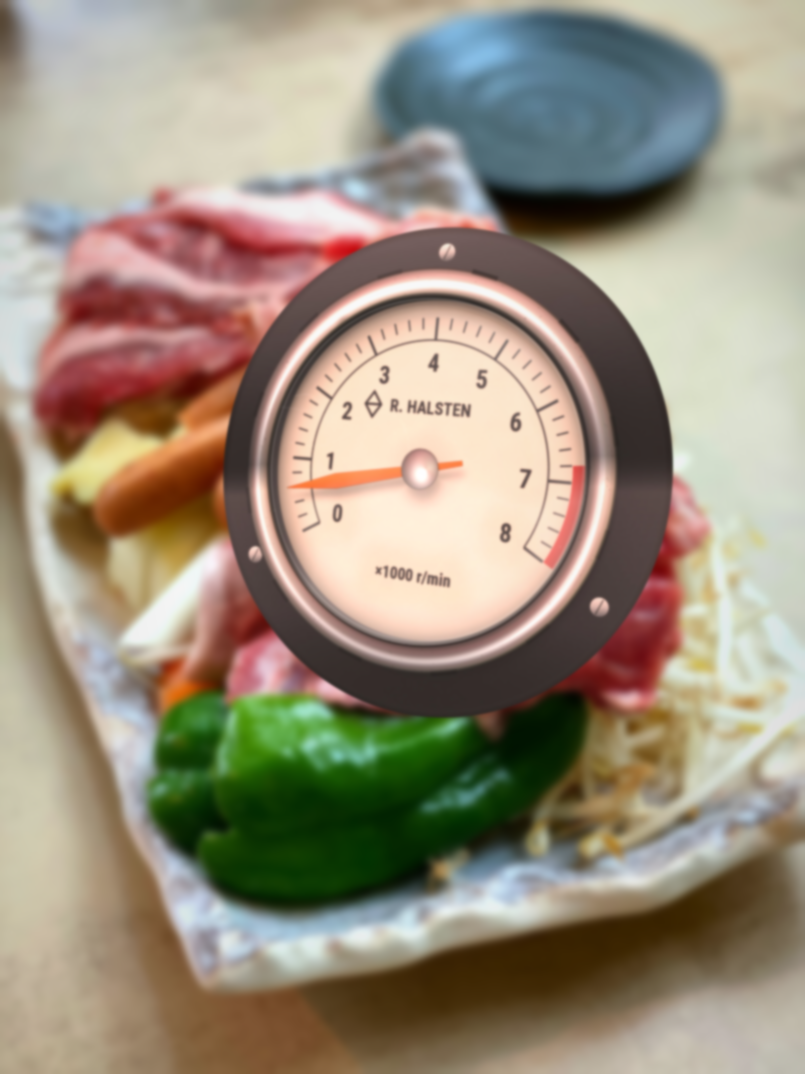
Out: 600; rpm
